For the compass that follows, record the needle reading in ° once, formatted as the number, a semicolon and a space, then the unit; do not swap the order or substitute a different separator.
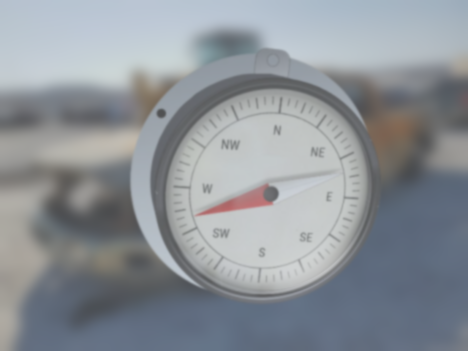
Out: 250; °
